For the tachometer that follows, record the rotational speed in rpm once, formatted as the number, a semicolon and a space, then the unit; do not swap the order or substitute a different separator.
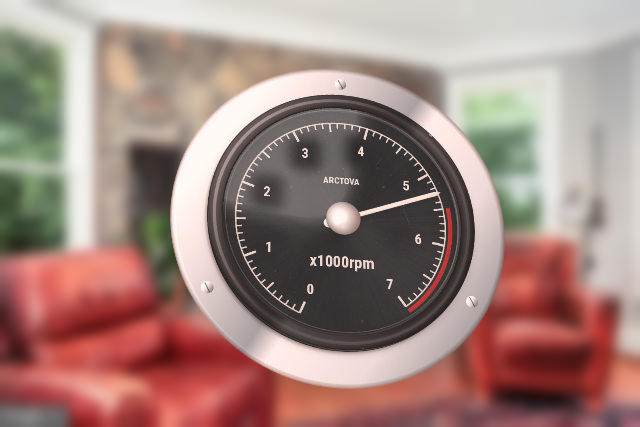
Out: 5300; rpm
